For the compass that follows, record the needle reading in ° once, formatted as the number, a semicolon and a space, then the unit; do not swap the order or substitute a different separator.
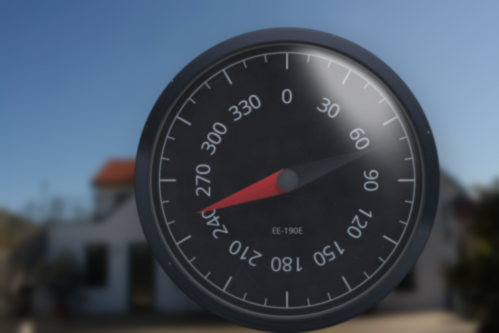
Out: 250; °
